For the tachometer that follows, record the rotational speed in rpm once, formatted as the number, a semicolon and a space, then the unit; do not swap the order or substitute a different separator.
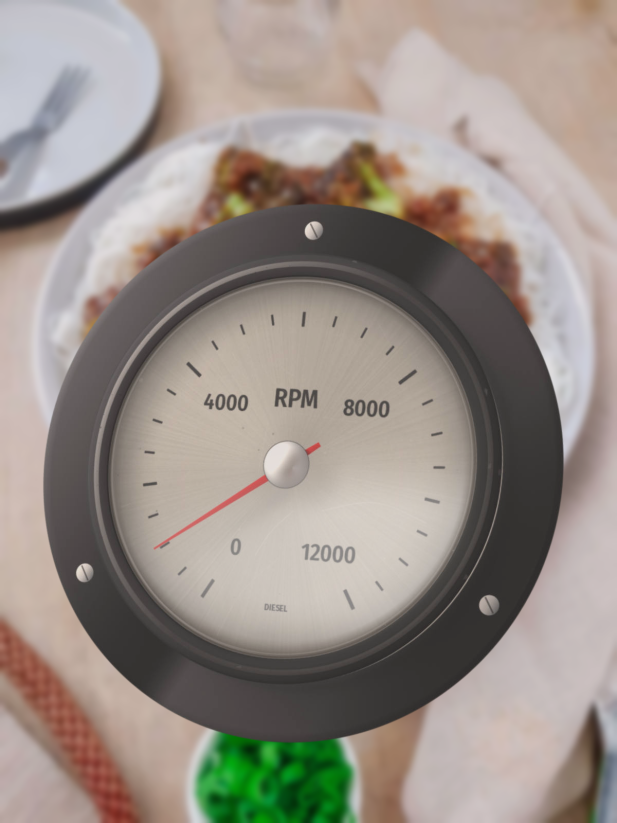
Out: 1000; rpm
